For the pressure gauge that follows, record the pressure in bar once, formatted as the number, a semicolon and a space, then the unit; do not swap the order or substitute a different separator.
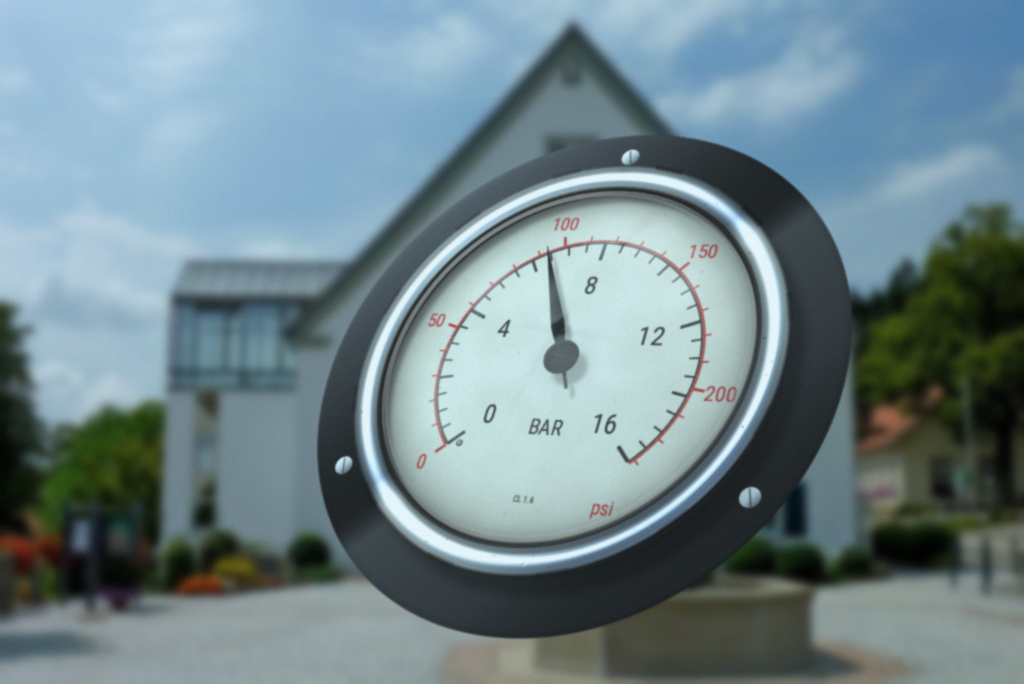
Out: 6.5; bar
